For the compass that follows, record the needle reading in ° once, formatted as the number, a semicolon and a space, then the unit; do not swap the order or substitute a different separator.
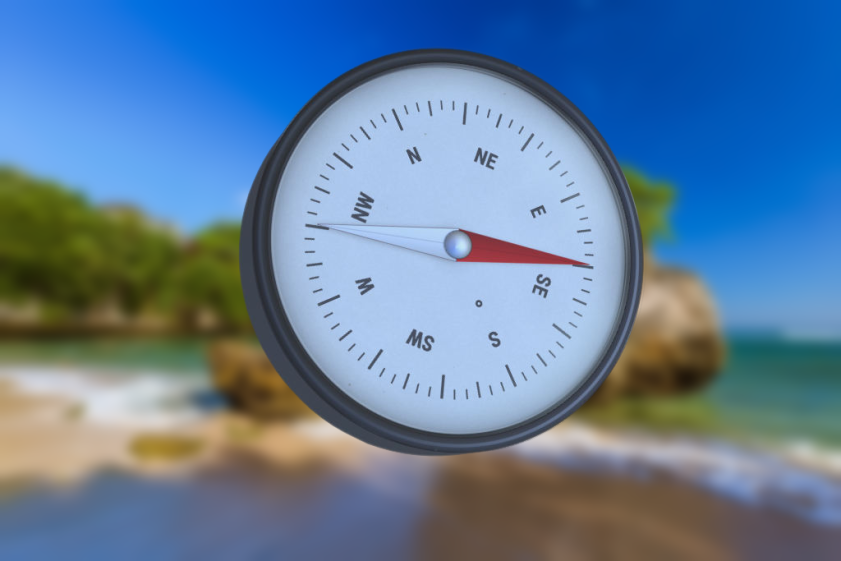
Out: 120; °
